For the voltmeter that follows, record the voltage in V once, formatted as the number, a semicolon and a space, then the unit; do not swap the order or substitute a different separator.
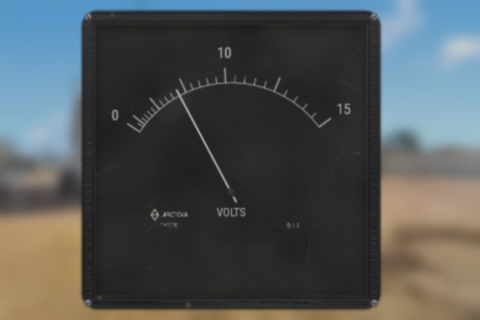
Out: 7; V
